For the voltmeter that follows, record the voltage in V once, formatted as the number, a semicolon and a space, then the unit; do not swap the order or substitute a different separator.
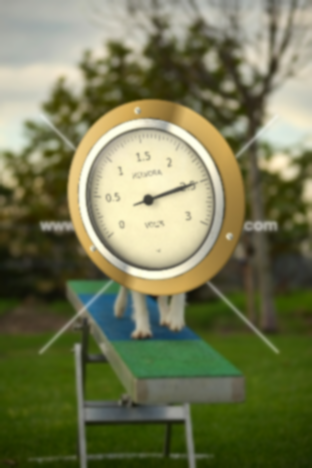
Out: 2.5; V
